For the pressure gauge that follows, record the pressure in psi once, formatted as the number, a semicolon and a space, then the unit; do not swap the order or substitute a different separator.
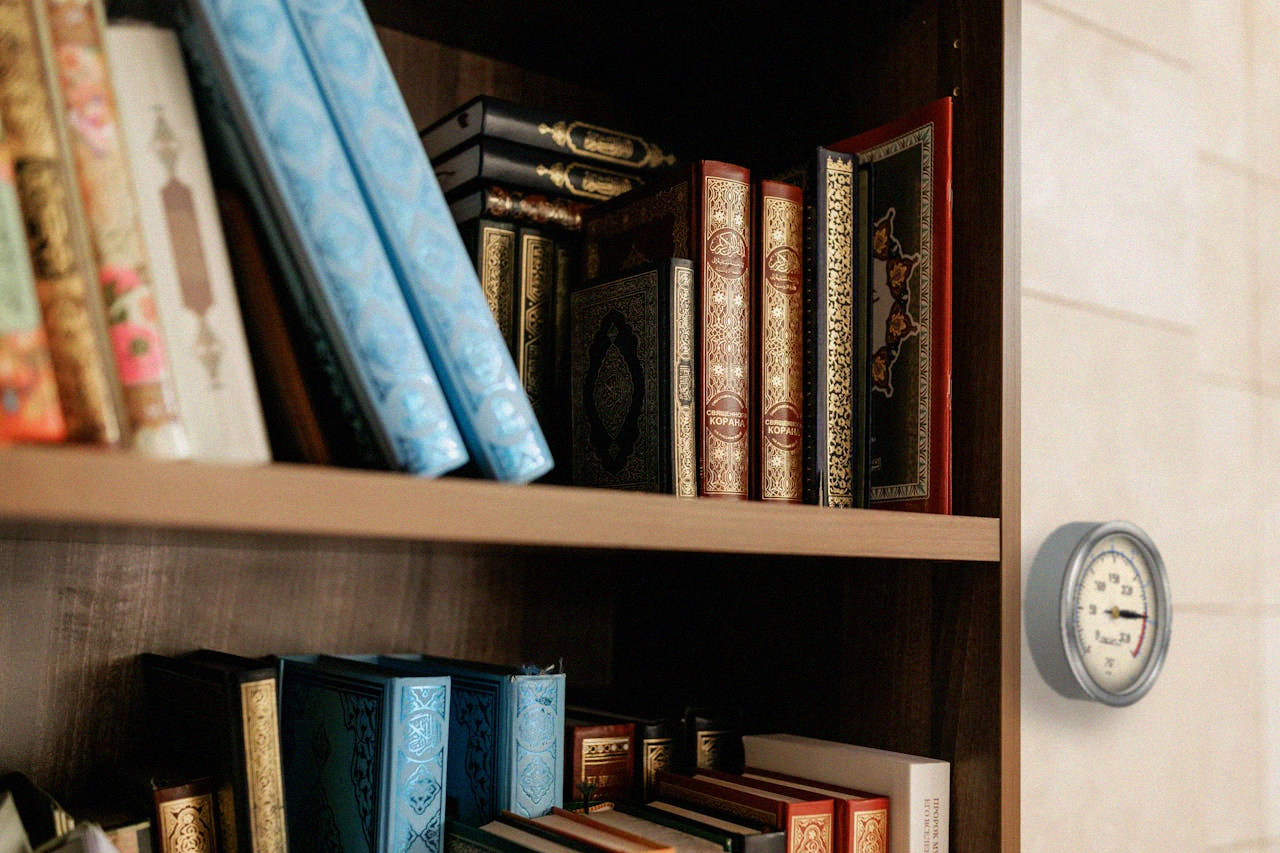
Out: 250; psi
